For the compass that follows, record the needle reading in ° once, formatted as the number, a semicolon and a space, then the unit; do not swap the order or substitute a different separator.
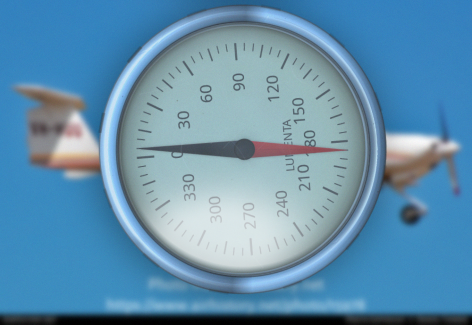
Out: 185; °
